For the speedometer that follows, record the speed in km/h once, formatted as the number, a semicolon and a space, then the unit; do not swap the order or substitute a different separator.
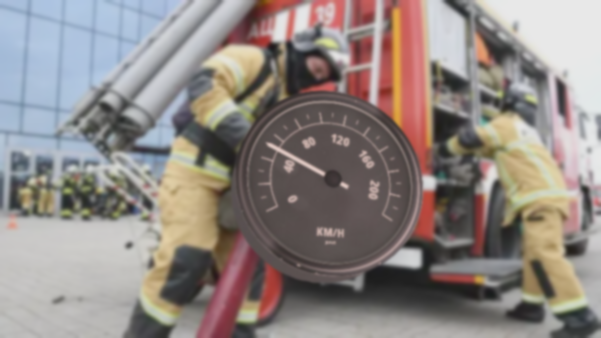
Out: 50; km/h
